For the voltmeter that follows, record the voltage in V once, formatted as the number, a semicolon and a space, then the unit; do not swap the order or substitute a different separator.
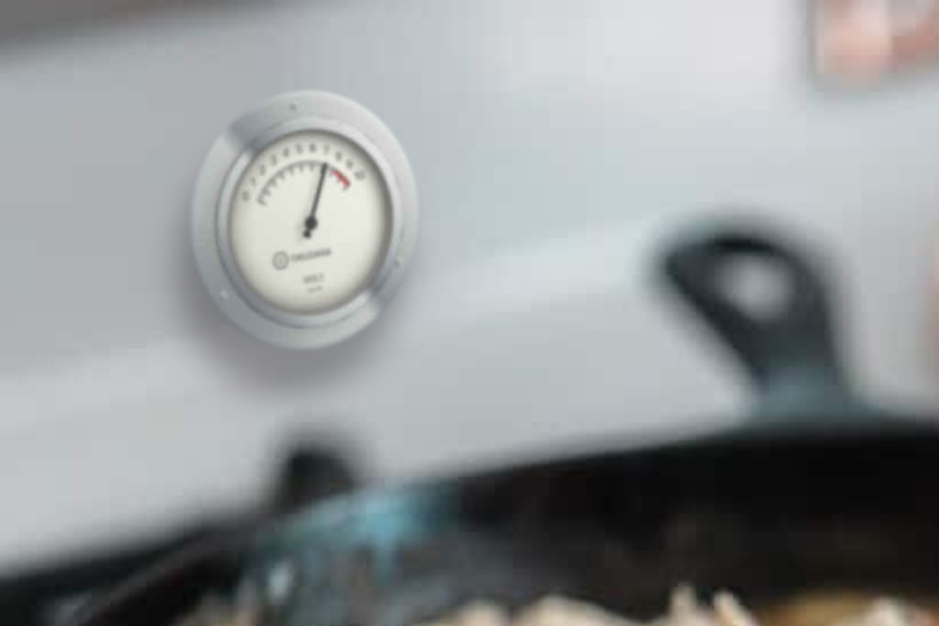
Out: 7; V
